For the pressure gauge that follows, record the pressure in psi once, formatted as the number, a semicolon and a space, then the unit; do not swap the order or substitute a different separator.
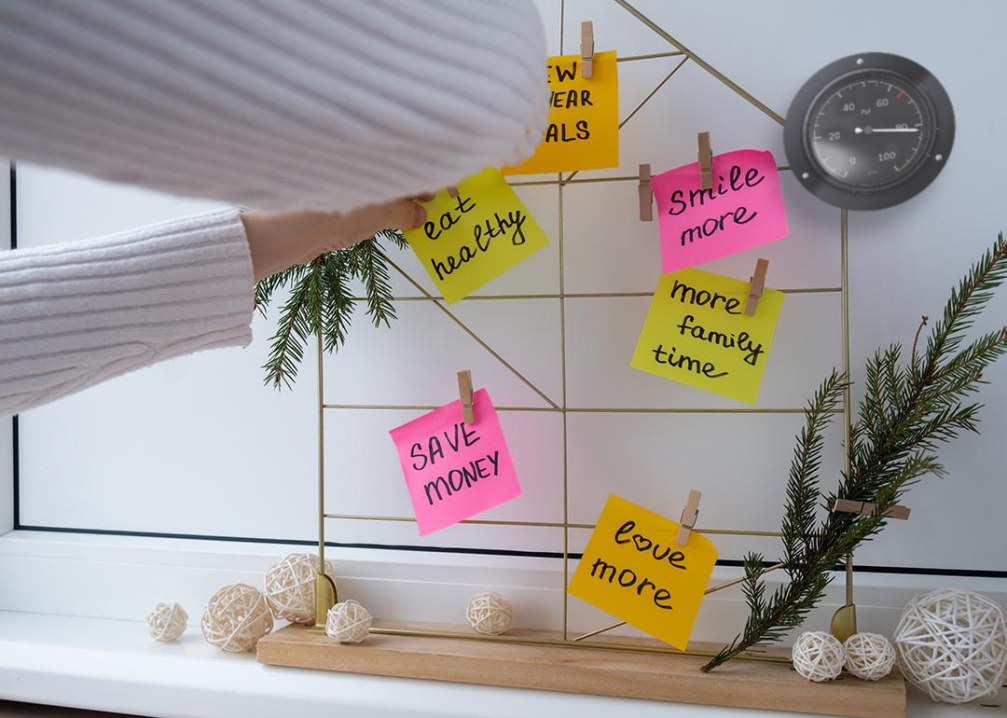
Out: 82.5; psi
